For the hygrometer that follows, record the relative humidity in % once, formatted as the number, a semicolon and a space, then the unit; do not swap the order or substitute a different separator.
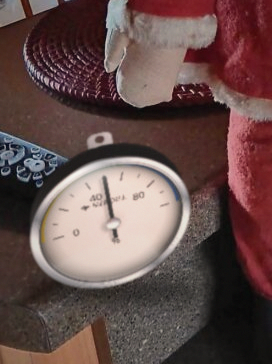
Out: 50; %
